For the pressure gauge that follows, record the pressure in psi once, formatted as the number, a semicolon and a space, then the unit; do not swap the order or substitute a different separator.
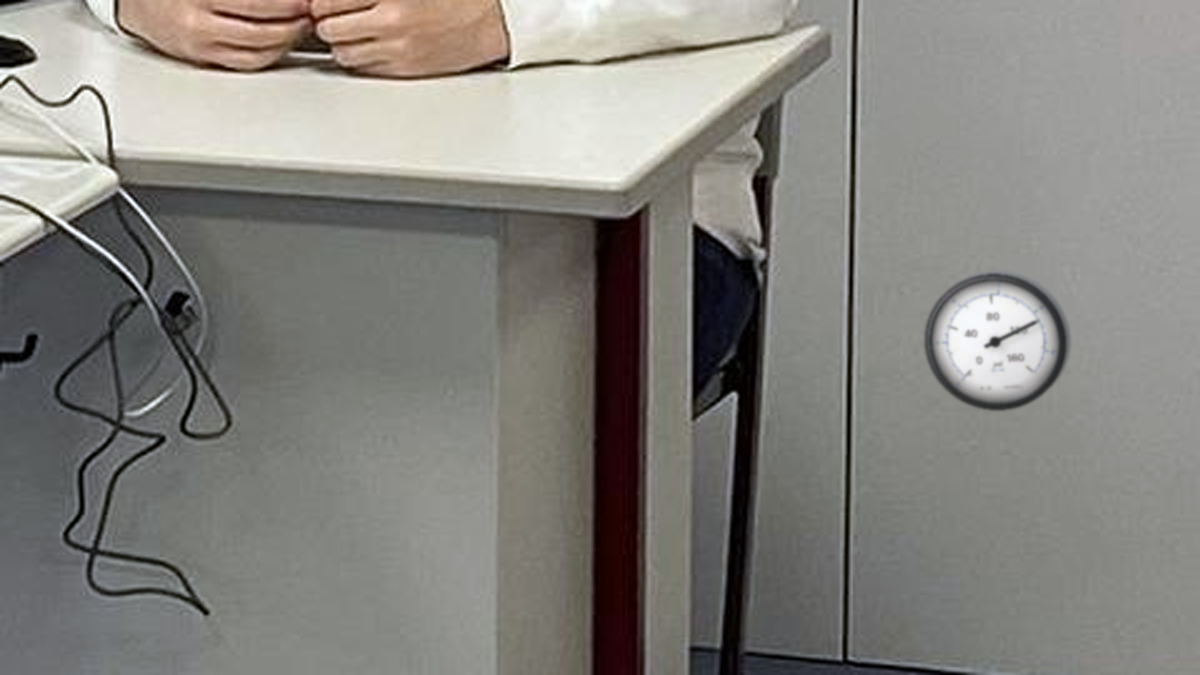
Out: 120; psi
